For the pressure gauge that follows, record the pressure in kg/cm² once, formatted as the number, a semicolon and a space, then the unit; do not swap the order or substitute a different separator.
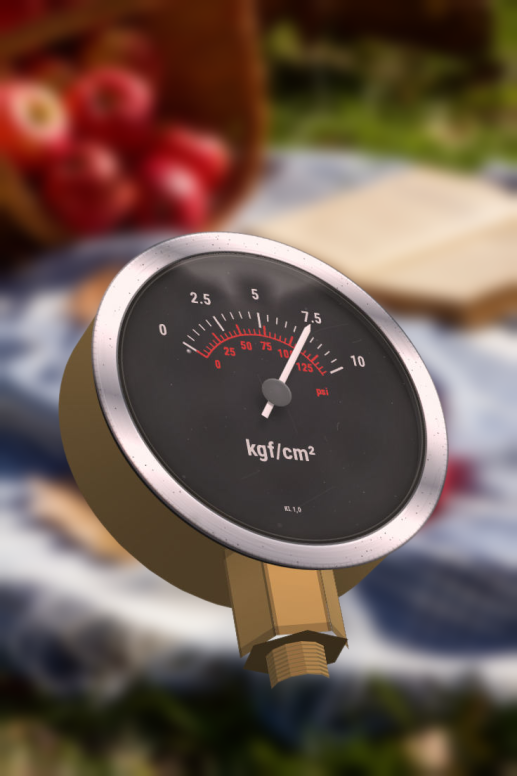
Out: 7.5; kg/cm²
